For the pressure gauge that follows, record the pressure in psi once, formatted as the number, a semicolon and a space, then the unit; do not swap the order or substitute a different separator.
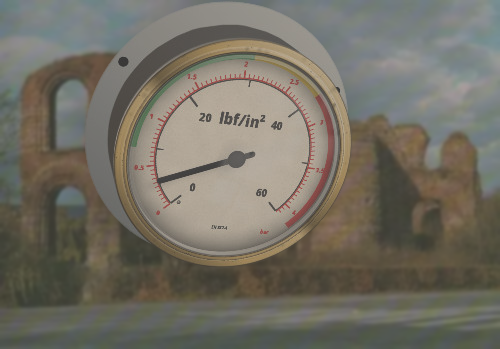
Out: 5; psi
